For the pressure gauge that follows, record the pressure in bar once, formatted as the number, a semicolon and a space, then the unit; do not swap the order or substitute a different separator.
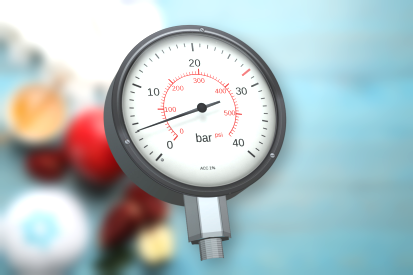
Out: 4; bar
